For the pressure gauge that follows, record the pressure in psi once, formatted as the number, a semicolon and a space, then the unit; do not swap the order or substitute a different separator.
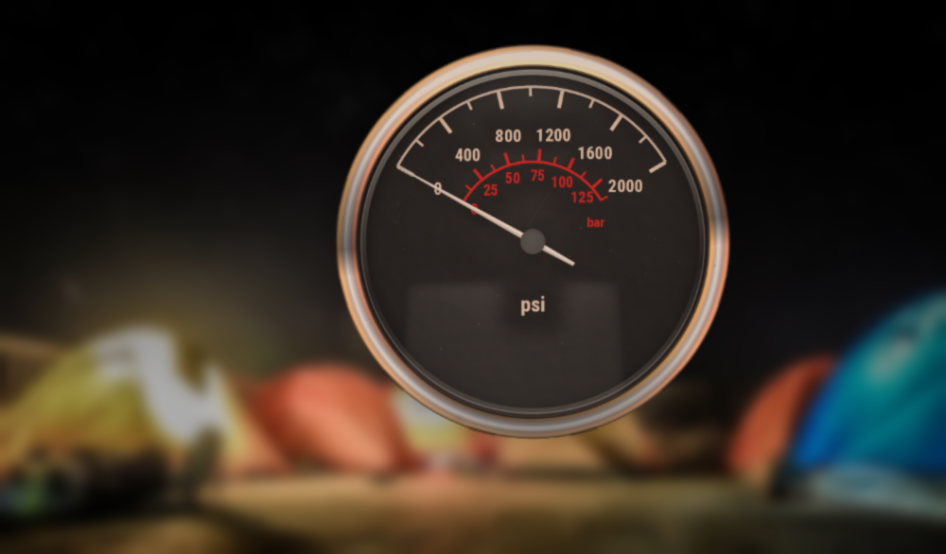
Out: 0; psi
